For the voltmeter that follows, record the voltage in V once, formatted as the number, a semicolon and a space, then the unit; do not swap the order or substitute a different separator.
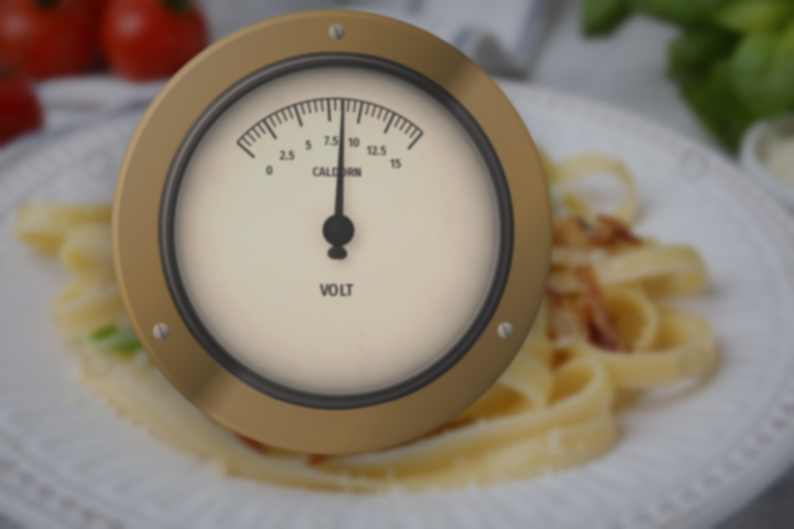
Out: 8.5; V
